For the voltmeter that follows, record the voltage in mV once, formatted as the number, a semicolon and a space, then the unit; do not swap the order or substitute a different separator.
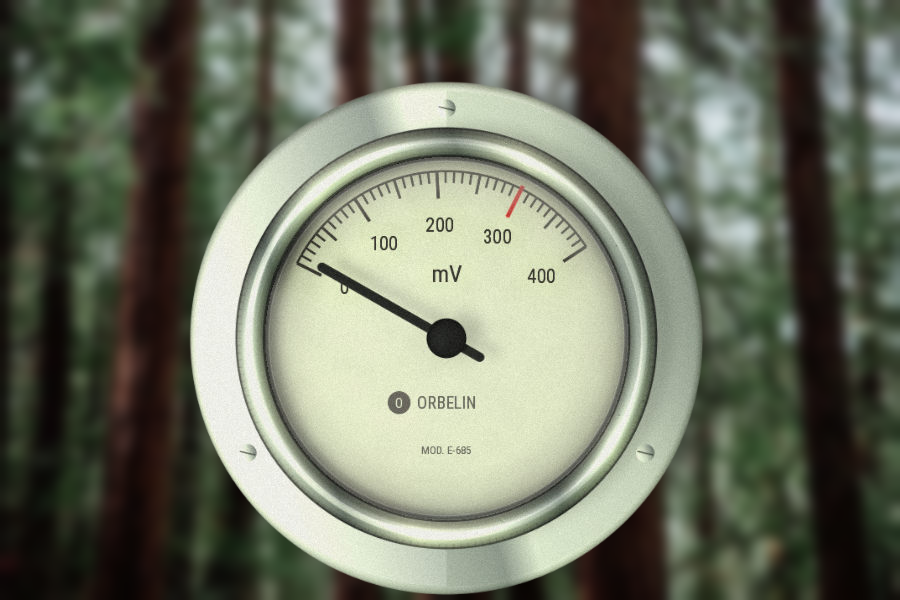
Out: 10; mV
